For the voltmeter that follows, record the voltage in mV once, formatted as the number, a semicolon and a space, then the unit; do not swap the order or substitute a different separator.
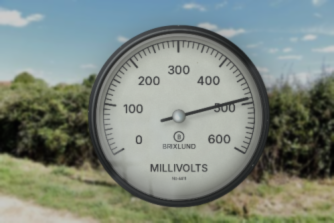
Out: 490; mV
